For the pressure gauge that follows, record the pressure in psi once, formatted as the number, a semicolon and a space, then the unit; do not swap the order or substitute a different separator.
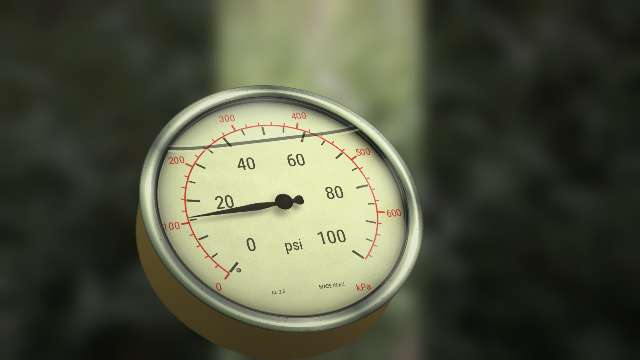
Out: 15; psi
